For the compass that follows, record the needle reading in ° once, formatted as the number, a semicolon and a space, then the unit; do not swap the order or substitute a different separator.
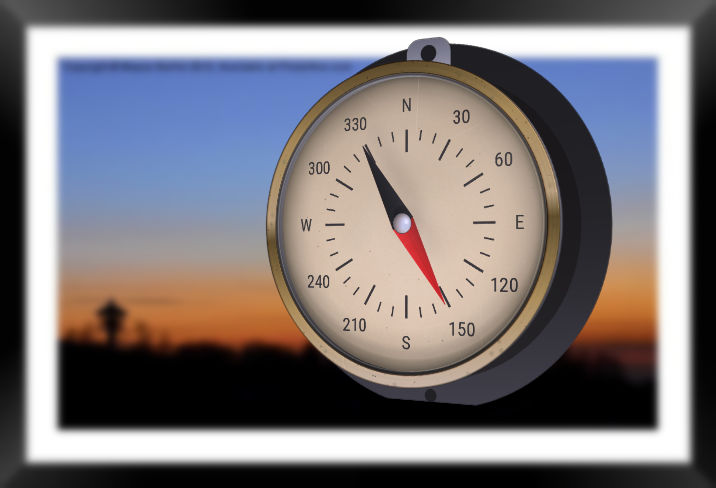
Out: 150; °
